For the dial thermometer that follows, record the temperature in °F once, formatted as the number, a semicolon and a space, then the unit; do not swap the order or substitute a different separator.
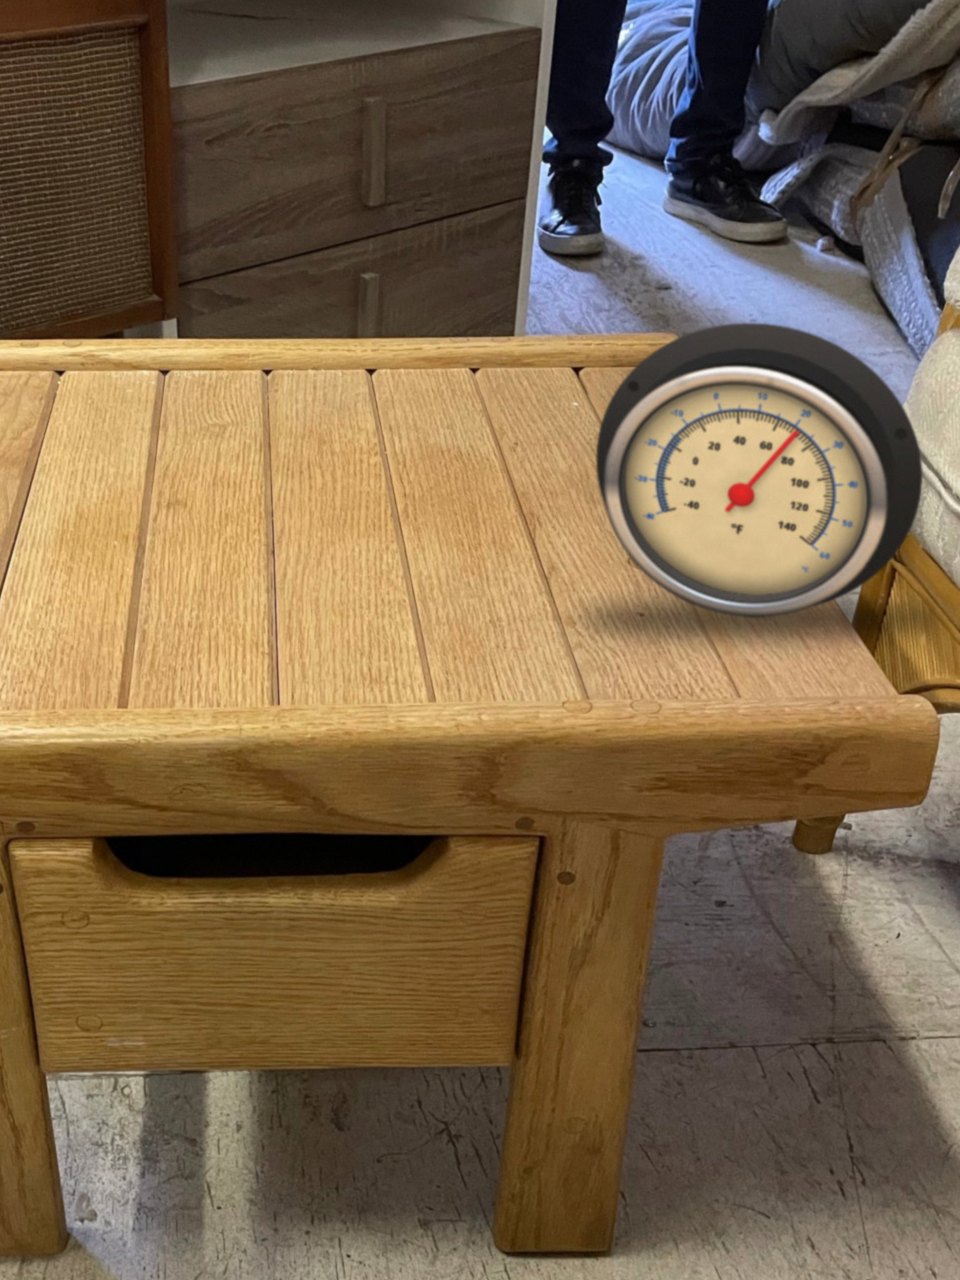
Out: 70; °F
